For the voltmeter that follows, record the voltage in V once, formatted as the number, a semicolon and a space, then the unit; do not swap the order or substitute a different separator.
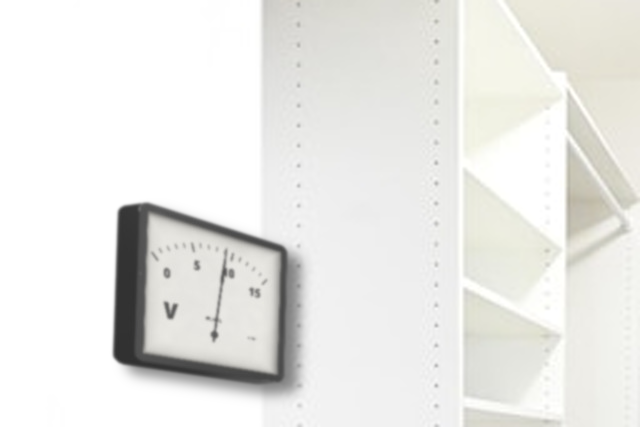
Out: 9; V
